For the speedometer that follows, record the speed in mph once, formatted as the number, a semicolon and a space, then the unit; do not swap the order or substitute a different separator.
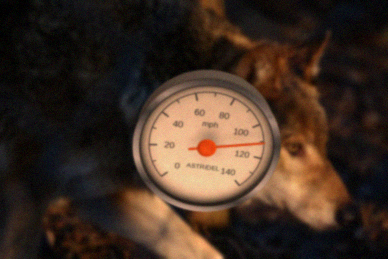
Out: 110; mph
